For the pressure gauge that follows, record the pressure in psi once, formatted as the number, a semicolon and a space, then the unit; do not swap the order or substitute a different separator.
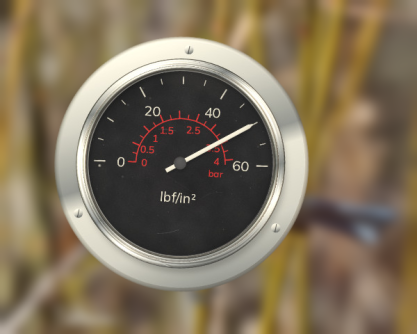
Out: 50; psi
